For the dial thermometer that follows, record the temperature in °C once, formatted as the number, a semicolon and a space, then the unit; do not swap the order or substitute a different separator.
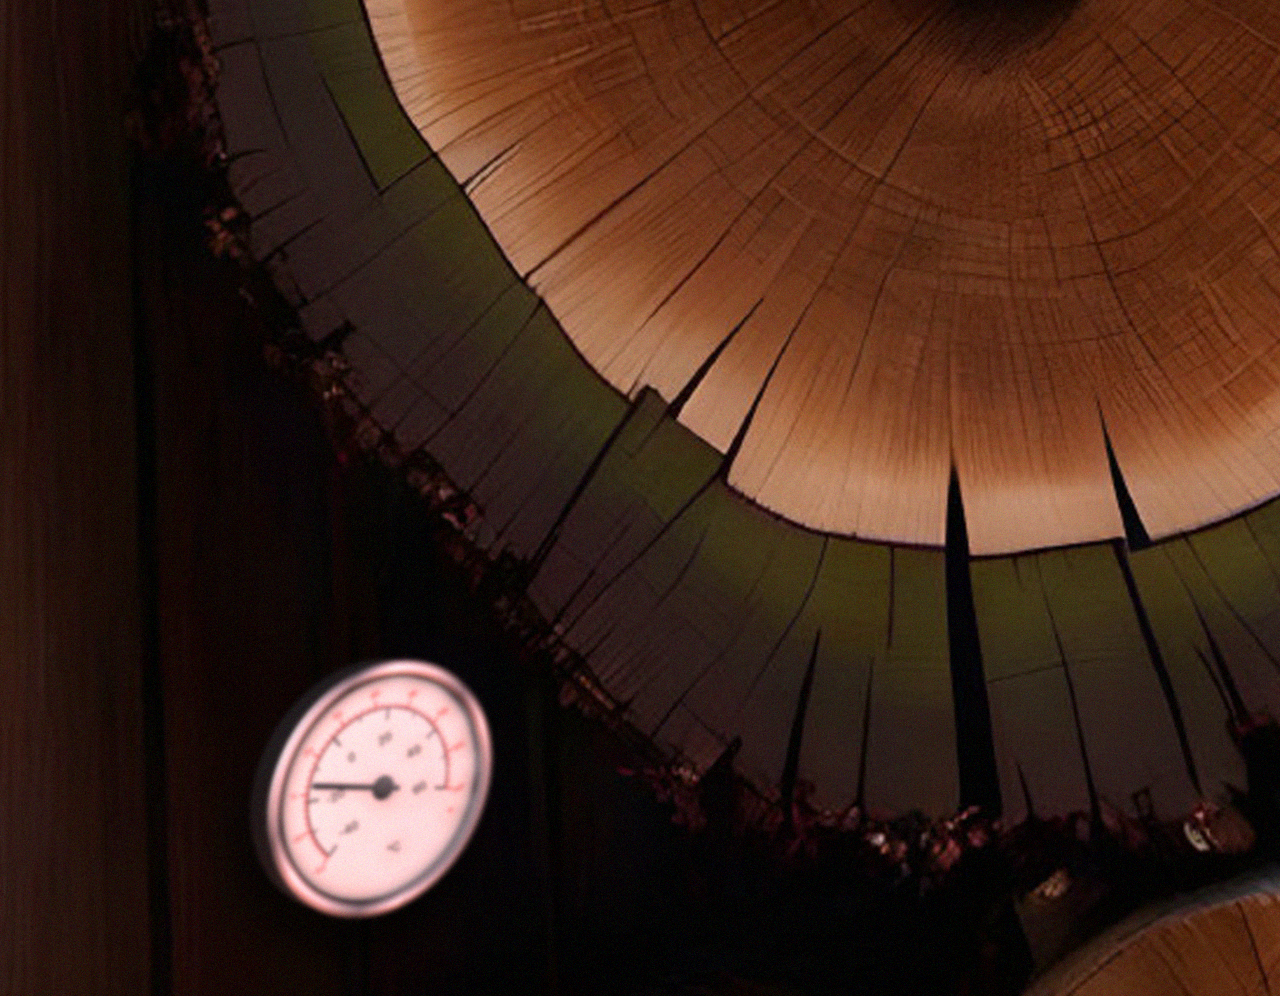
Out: -15; °C
